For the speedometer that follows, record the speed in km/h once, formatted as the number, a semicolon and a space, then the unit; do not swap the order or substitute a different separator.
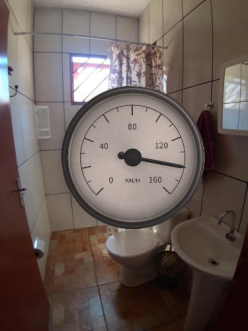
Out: 140; km/h
